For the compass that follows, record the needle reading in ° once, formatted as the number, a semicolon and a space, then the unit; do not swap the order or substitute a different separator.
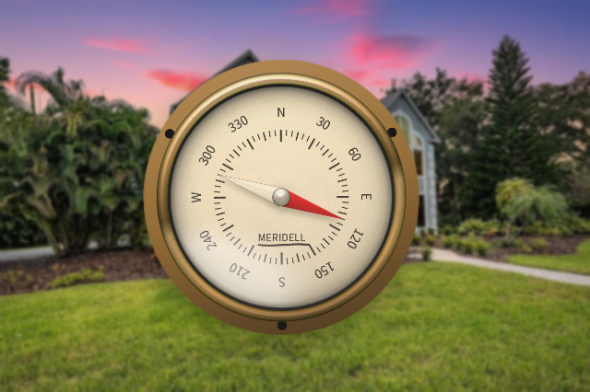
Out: 110; °
